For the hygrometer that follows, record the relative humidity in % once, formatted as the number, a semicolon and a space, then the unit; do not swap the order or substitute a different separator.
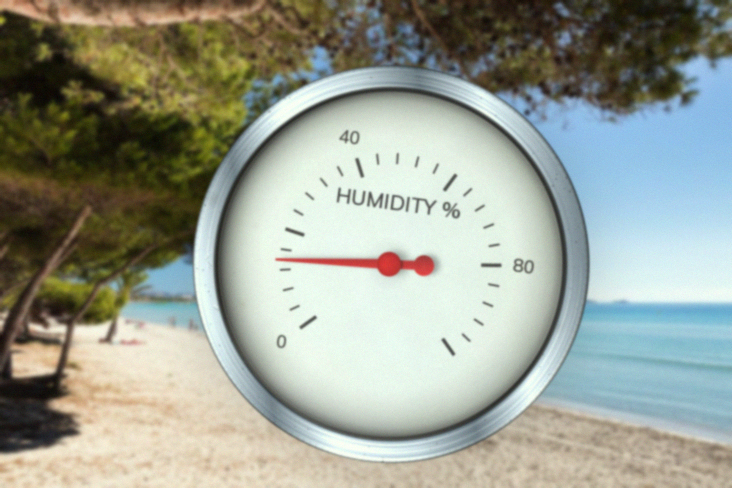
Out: 14; %
